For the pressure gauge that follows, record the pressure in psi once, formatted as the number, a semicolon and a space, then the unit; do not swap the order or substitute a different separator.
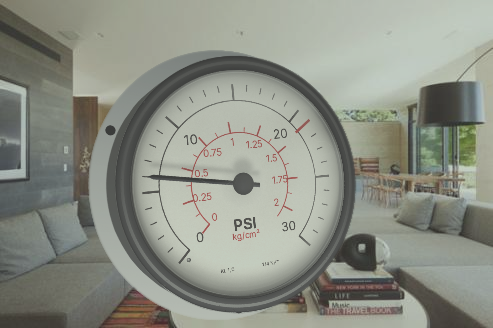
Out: 6; psi
